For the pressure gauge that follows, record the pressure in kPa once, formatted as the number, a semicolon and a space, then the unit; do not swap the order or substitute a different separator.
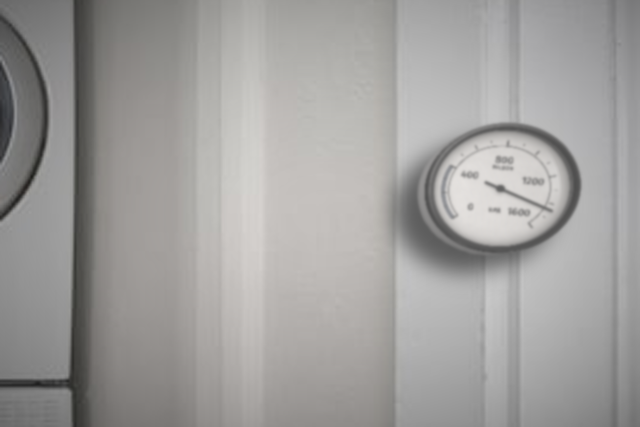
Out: 1450; kPa
